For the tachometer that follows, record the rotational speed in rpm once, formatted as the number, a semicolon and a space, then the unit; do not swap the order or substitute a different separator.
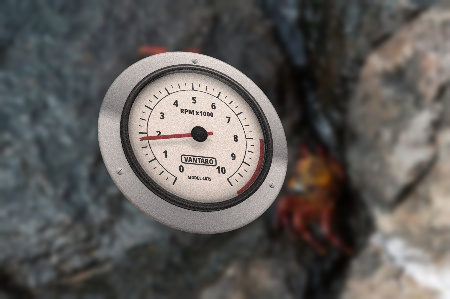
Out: 1750; rpm
